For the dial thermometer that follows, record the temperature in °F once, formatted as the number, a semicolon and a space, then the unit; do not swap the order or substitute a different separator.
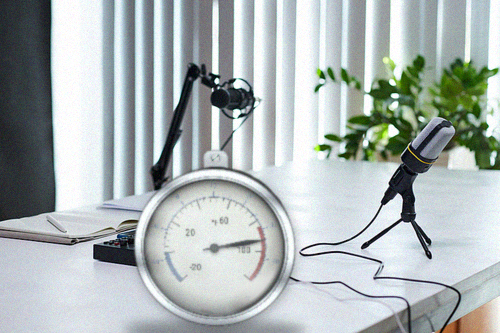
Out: 92; °F
